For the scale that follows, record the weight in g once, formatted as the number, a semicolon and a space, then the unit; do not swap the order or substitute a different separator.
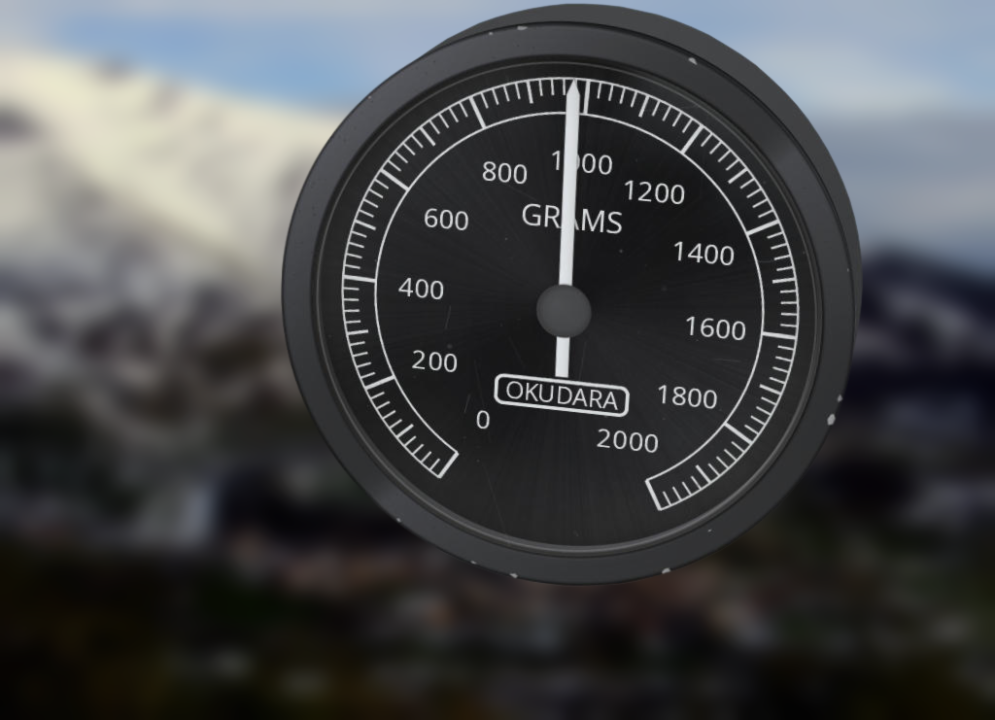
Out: 980; g
